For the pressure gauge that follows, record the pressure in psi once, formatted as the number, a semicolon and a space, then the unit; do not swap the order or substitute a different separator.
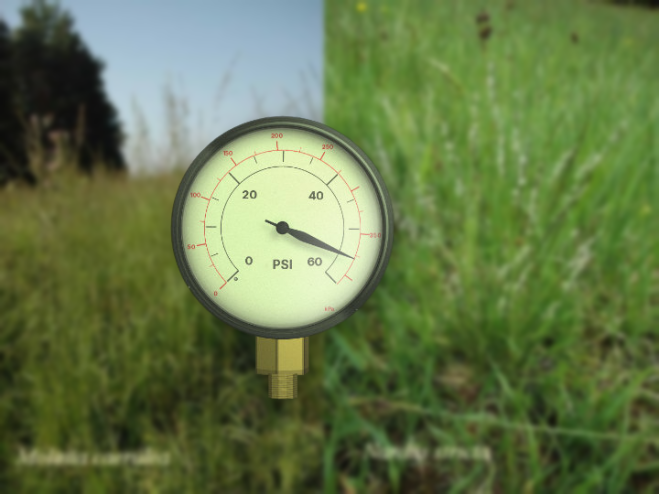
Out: 55; psi
